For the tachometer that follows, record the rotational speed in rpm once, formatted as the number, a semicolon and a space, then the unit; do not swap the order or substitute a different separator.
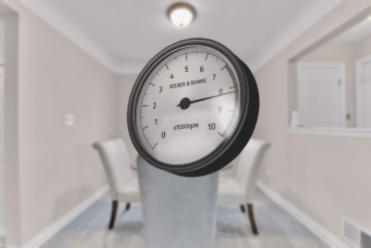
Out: 8250; rpm
